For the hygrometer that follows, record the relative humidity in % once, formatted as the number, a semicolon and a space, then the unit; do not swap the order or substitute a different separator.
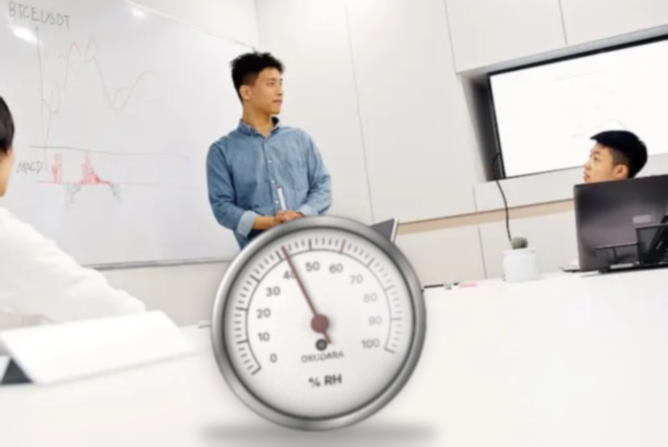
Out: 42; %
